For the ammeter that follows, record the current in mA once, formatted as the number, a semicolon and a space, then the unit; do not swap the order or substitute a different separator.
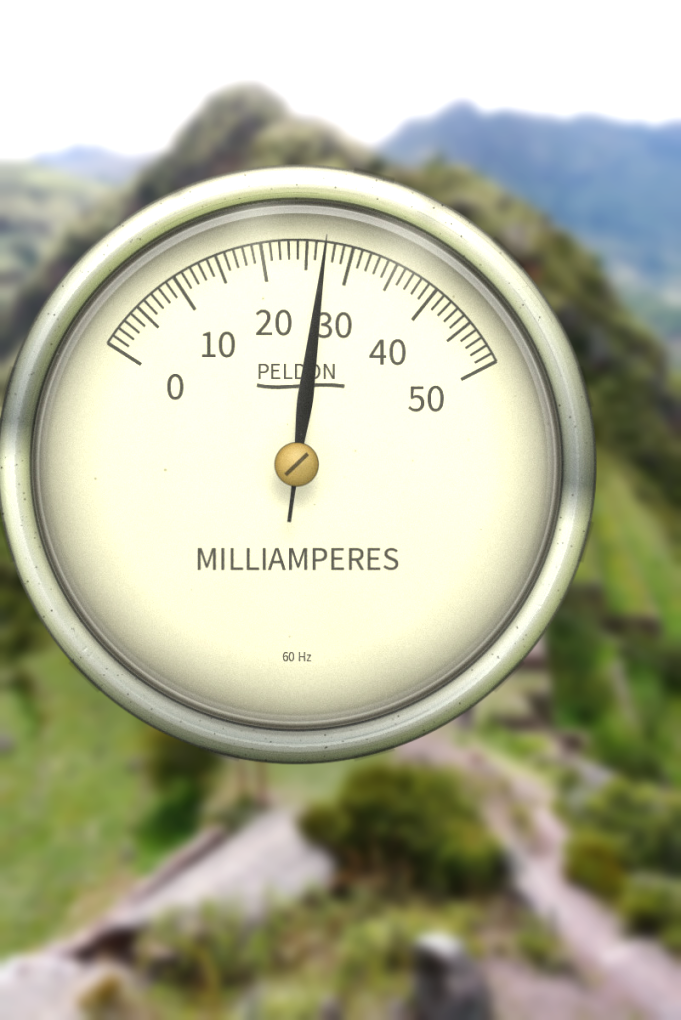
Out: 27; mA
